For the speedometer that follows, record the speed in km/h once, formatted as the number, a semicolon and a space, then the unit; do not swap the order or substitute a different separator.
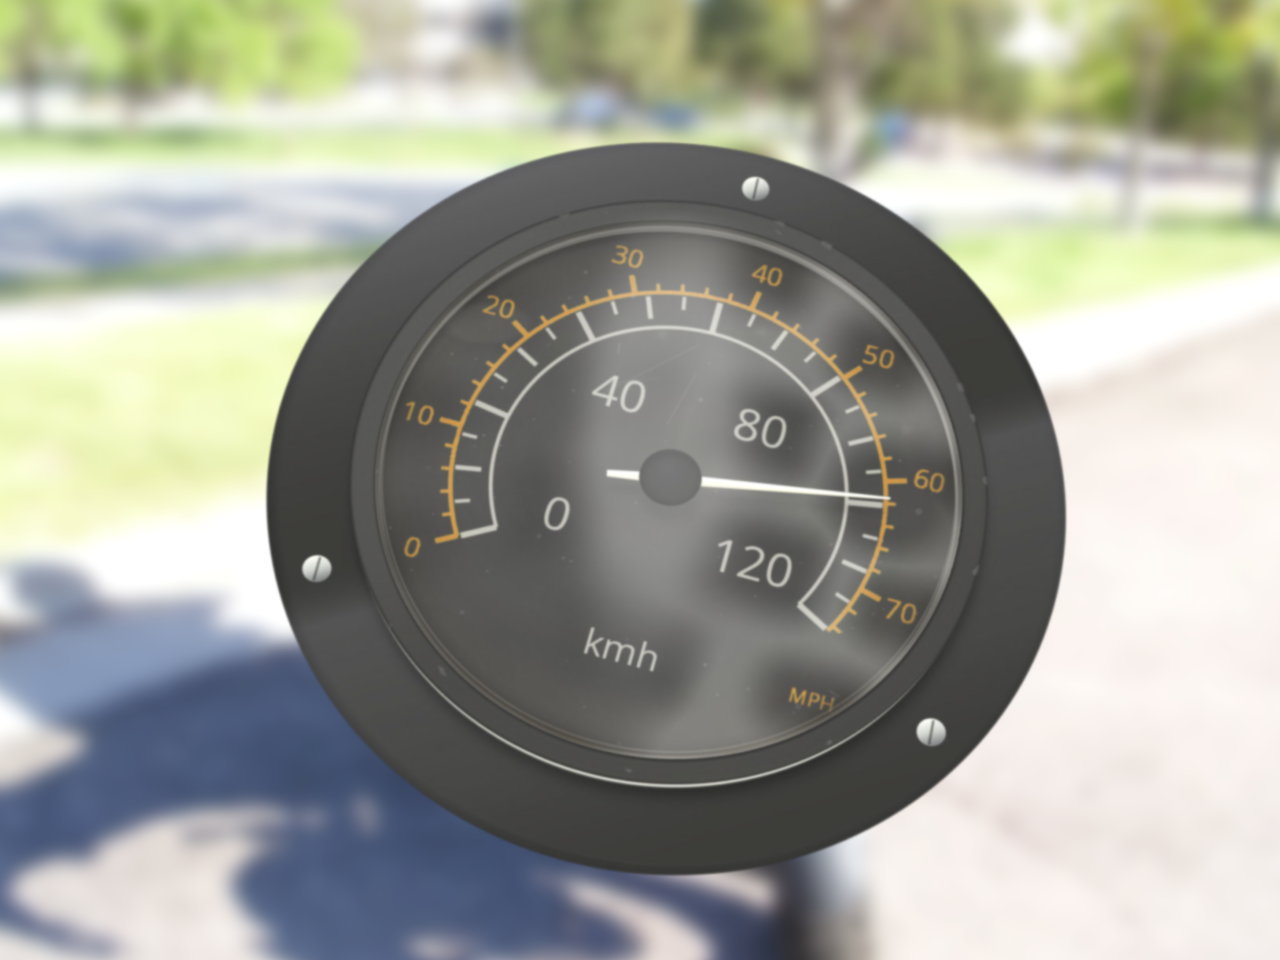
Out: 100; km/h
